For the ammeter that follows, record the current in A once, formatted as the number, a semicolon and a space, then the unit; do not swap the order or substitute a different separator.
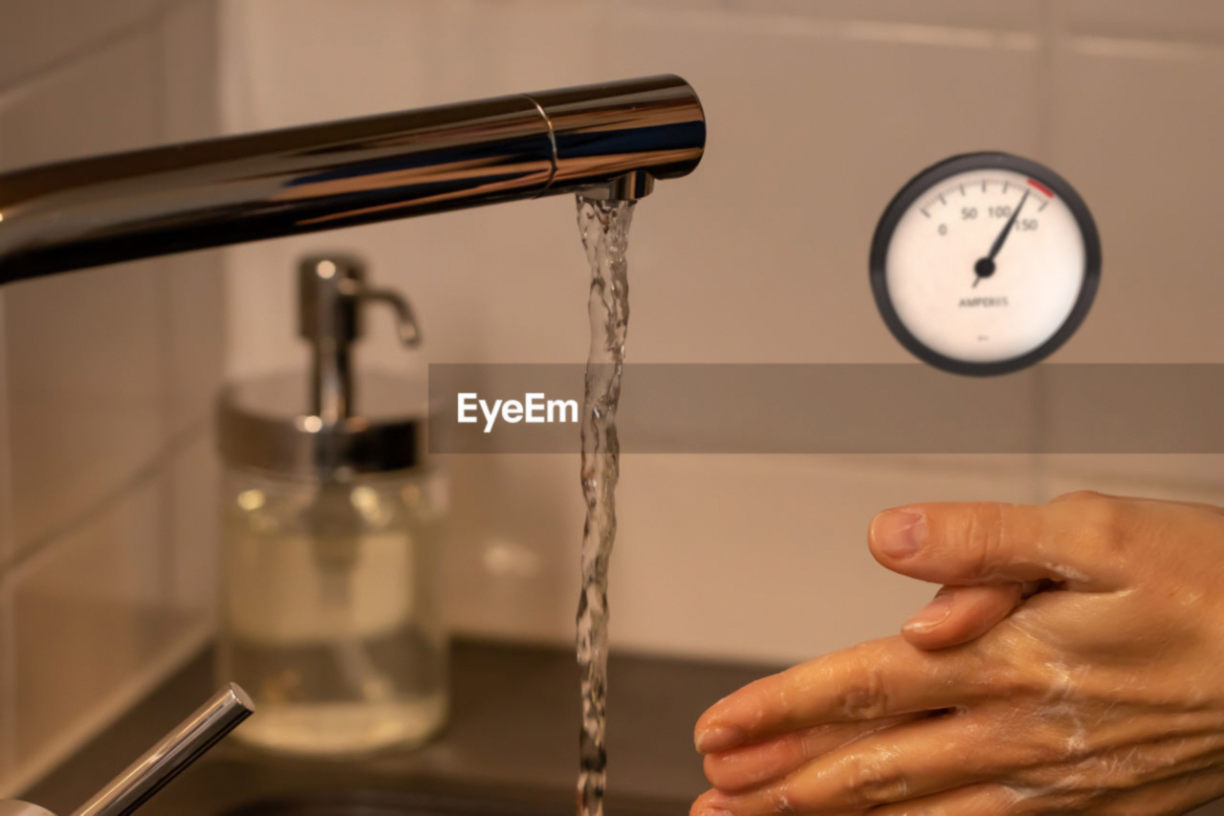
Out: 125; A
